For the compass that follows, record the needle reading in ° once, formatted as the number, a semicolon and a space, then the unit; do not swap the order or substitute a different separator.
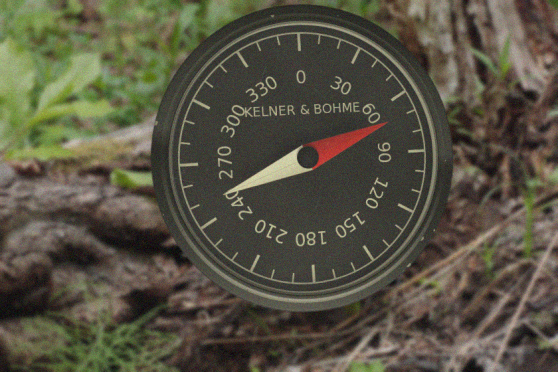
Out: 70; °
